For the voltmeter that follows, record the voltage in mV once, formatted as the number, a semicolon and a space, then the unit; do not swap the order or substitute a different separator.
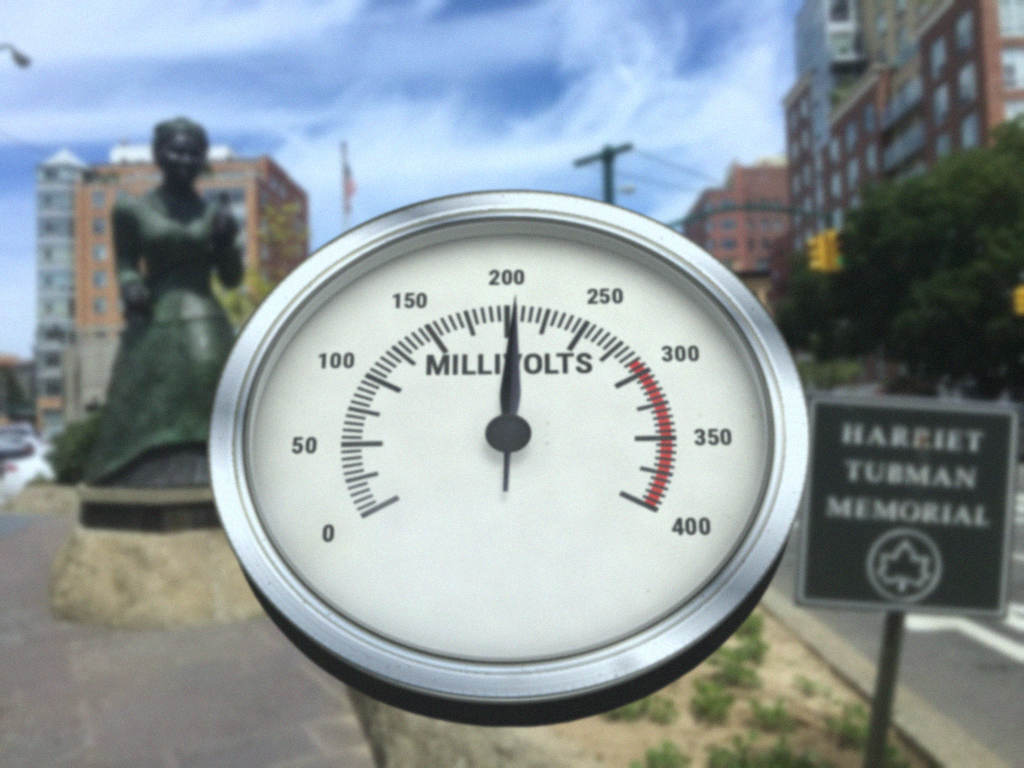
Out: 205; mV
